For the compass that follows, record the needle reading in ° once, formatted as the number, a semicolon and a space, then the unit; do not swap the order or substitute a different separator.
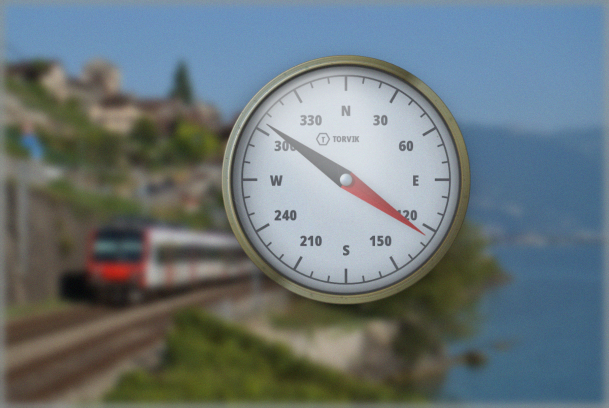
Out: 125; °
